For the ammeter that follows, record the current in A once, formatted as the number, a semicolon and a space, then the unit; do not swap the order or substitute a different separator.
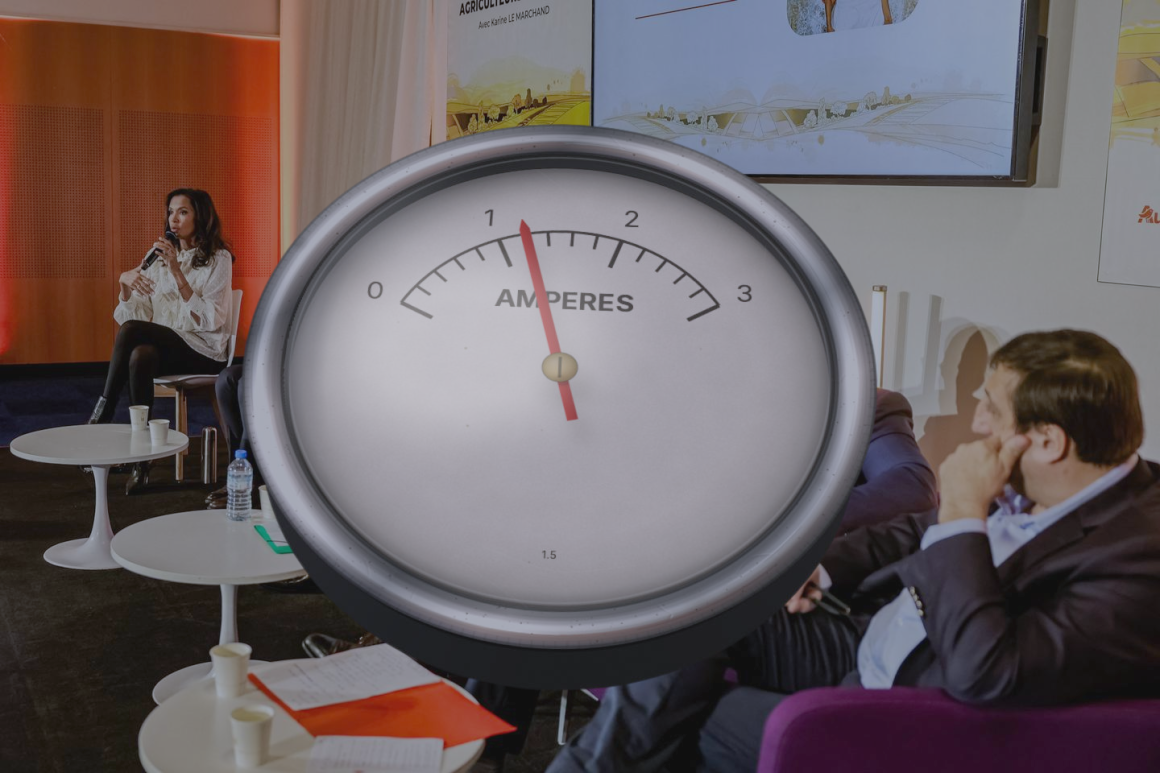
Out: 1.2; A
